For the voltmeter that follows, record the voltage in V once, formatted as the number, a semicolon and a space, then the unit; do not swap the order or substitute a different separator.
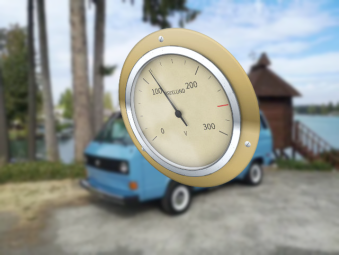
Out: 120; V
